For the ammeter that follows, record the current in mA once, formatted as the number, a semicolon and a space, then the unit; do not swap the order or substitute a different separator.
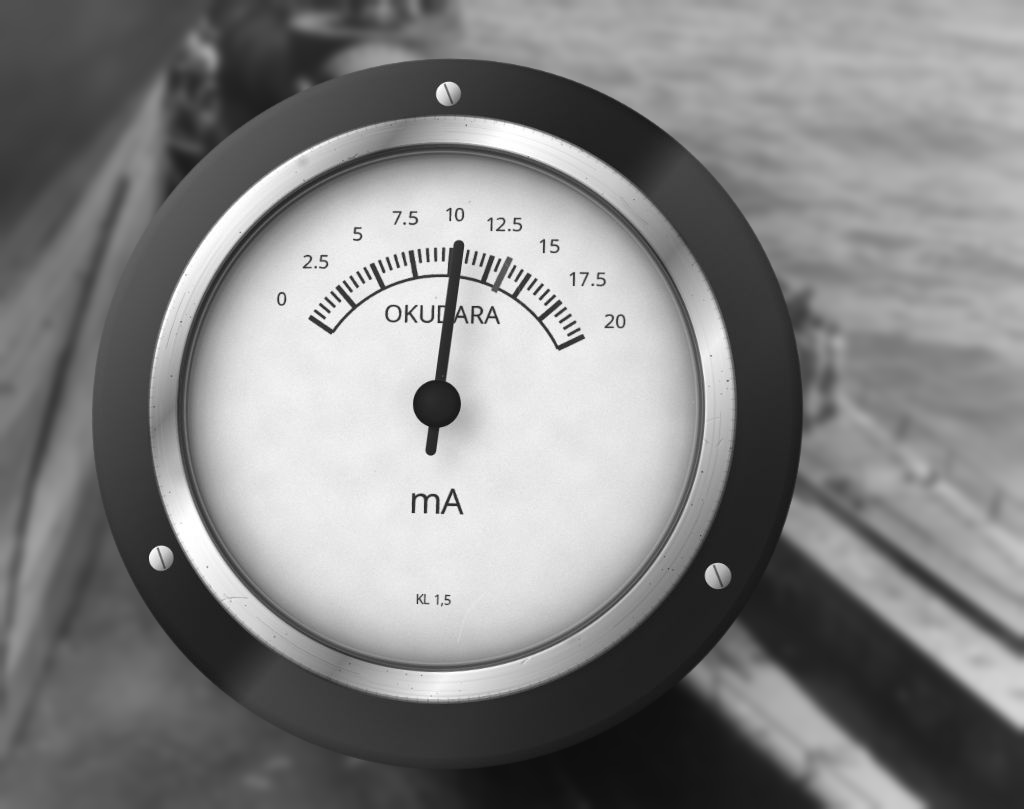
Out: 10.5; mA
